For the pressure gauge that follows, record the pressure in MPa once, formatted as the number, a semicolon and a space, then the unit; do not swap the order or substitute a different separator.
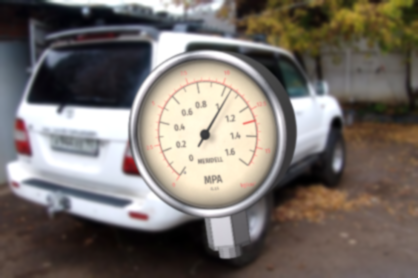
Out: 1.05; MPa
